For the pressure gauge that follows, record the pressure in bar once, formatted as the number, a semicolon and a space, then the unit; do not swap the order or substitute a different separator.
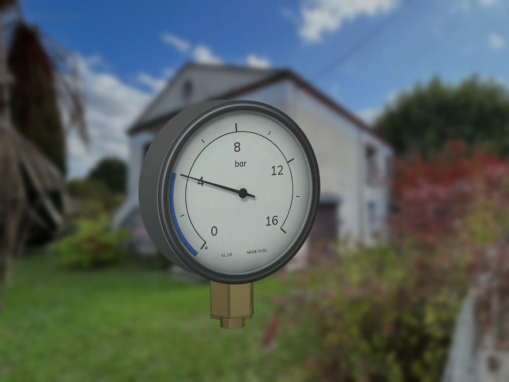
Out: 4; bar
